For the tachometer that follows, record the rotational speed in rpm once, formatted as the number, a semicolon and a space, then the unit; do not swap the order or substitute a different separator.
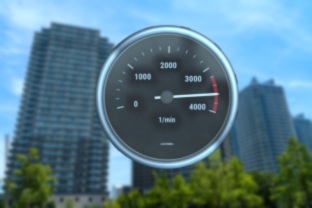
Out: 3600; rpm
